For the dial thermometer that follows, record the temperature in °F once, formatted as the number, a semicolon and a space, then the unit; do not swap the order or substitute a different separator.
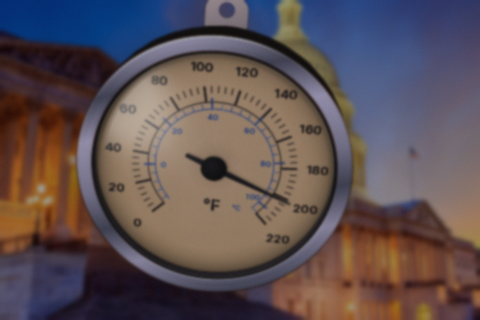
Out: 200; °F
